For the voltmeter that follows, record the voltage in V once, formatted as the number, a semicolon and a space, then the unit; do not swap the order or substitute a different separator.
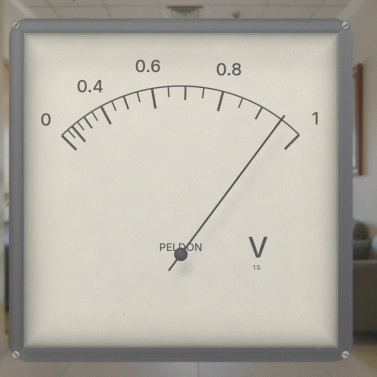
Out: 0.95; V
